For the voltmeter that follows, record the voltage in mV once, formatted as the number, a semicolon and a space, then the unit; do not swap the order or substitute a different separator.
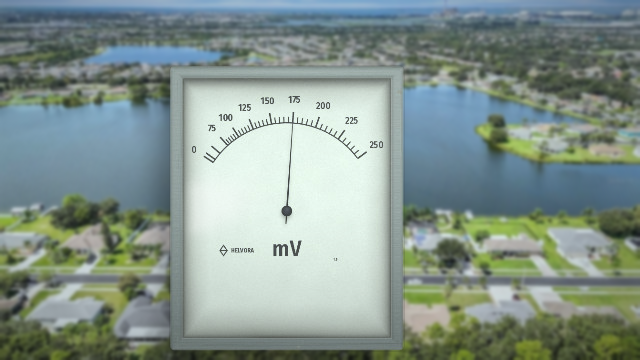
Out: 175; mV
